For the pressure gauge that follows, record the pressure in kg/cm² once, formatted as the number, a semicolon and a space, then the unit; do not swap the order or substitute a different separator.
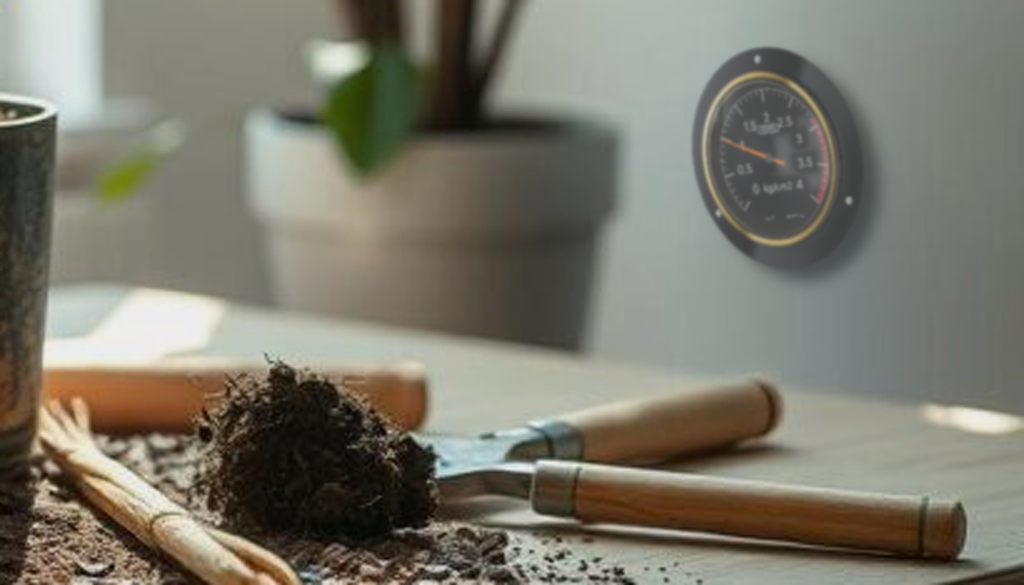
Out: 1; kg/cm²
